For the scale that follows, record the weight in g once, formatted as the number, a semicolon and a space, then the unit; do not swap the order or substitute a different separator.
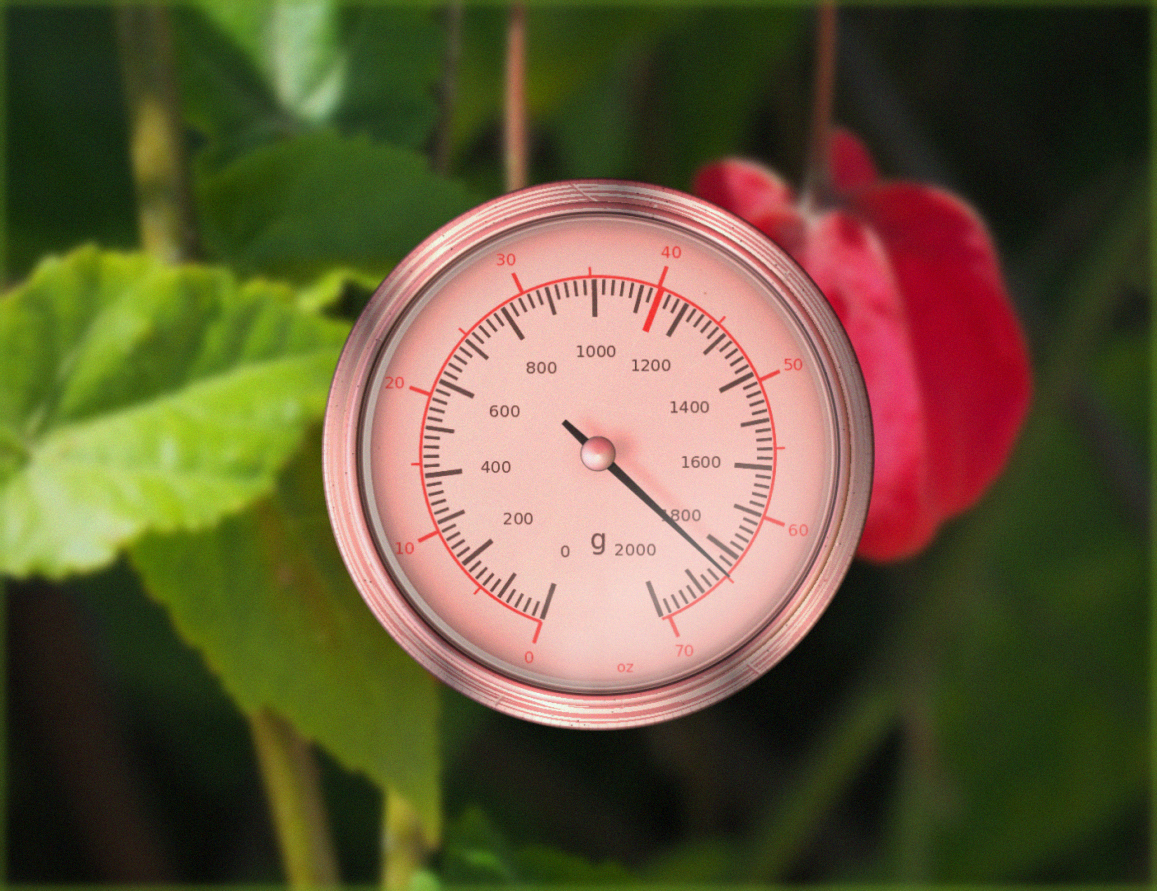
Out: 1840; g
